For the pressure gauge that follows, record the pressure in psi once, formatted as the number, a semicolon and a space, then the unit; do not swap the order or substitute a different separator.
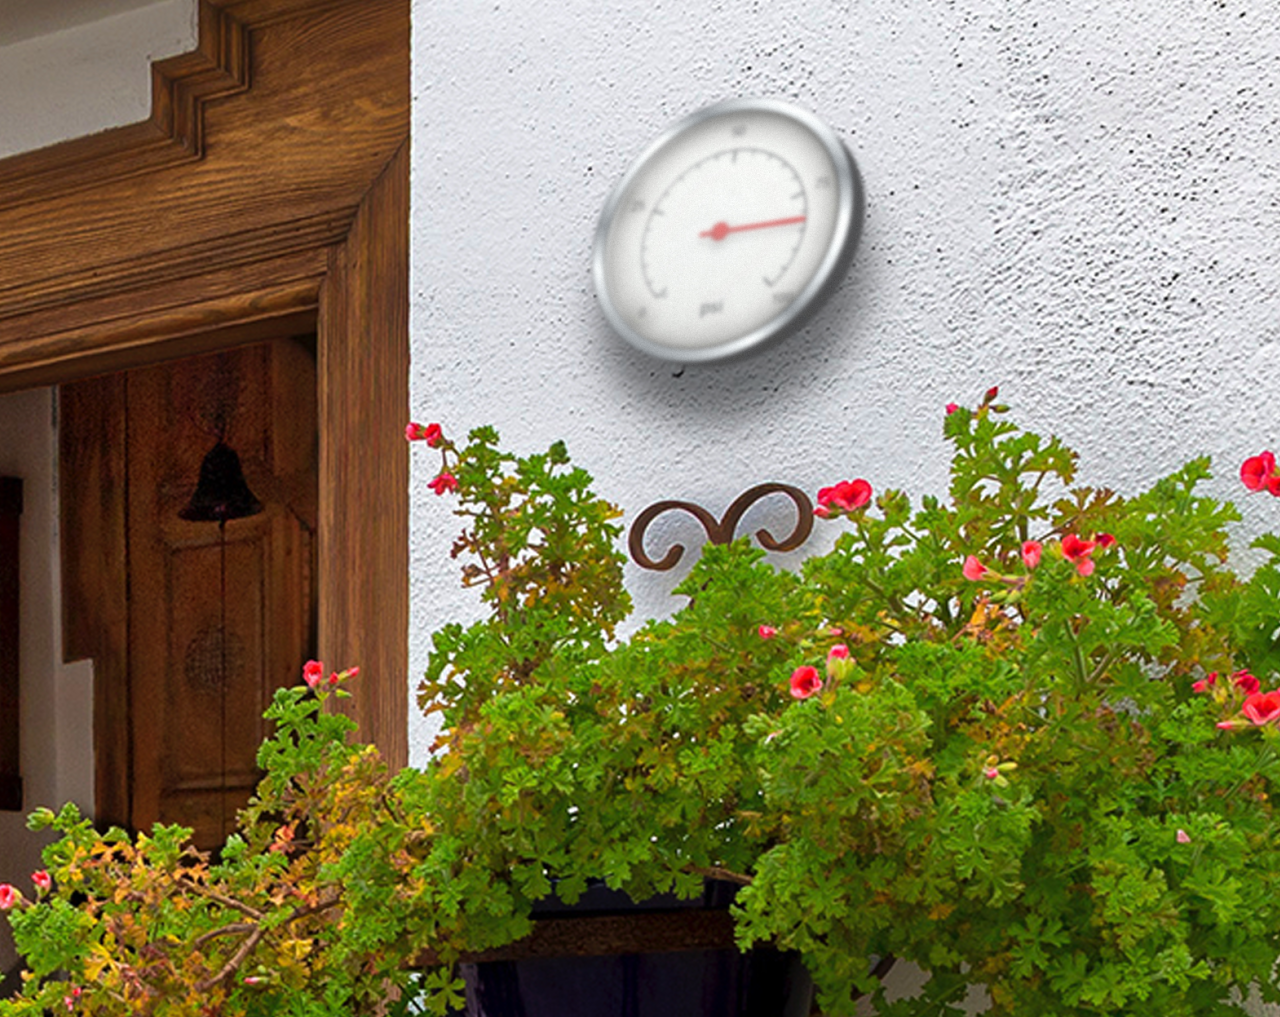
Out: 82.5; psi
